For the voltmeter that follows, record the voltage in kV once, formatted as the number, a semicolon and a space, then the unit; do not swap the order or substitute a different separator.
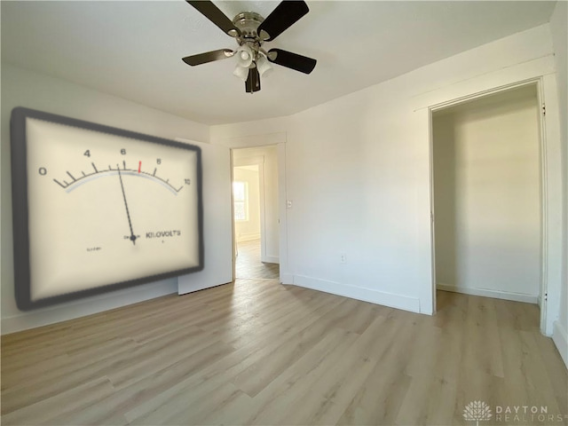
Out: 5.5; kV
